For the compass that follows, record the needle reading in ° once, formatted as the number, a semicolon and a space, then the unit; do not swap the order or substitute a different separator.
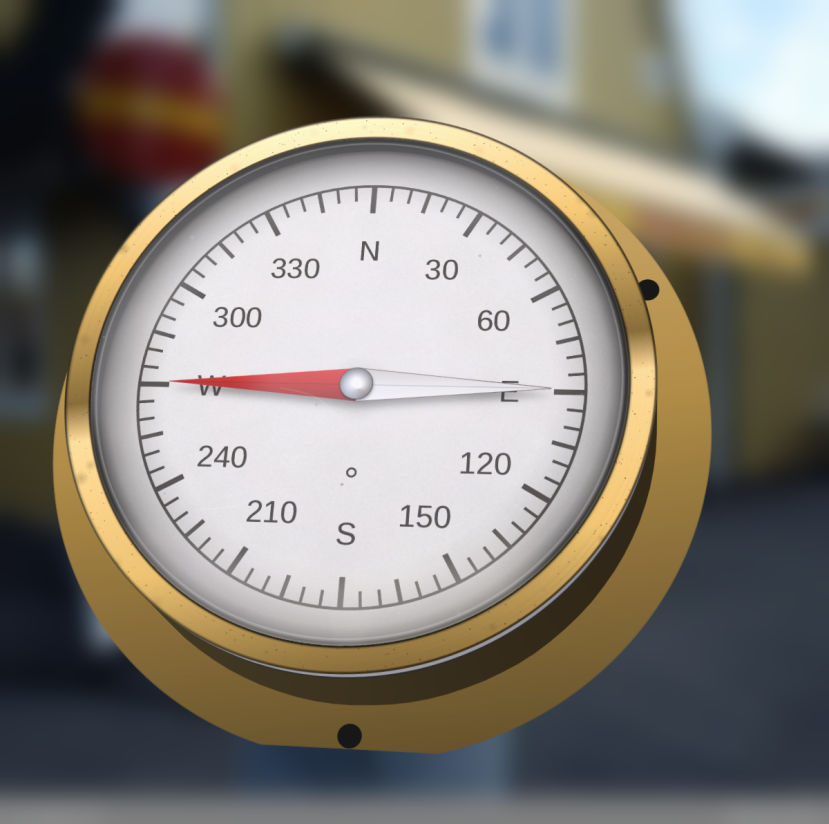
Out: 270; °
